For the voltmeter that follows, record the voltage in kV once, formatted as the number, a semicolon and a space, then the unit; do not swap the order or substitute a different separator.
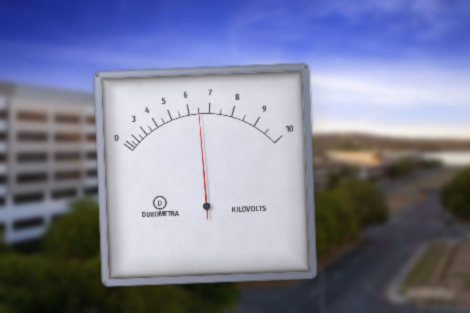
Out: 6.5; kV
